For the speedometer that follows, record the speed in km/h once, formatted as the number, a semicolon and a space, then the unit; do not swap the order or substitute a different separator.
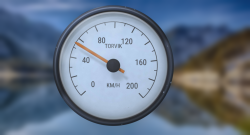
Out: 55; km/h
